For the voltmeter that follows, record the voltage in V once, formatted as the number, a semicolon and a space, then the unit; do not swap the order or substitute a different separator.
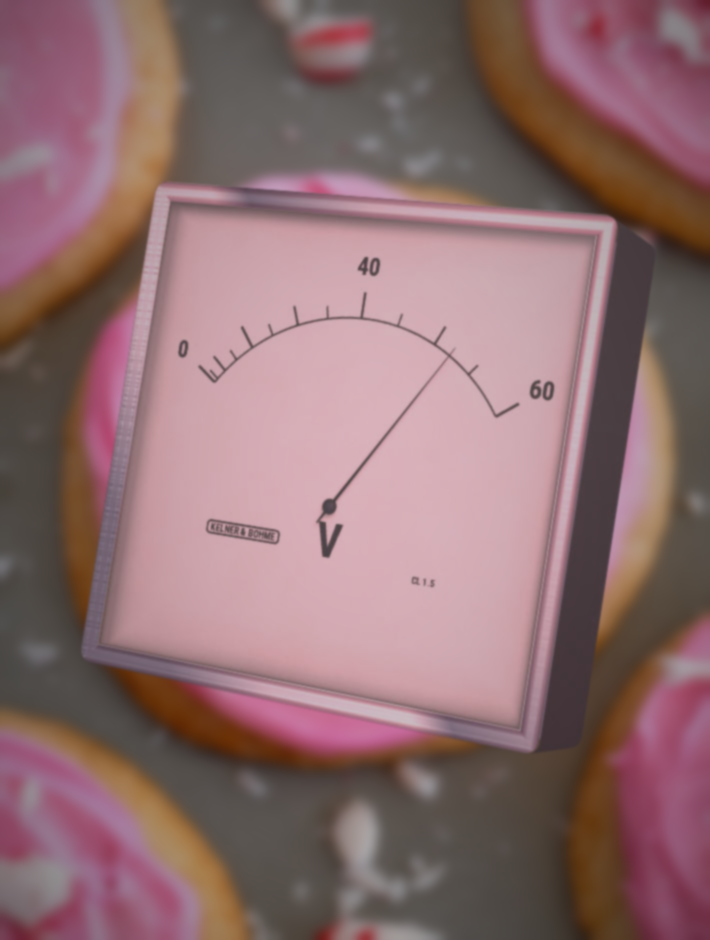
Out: 52.5; V
